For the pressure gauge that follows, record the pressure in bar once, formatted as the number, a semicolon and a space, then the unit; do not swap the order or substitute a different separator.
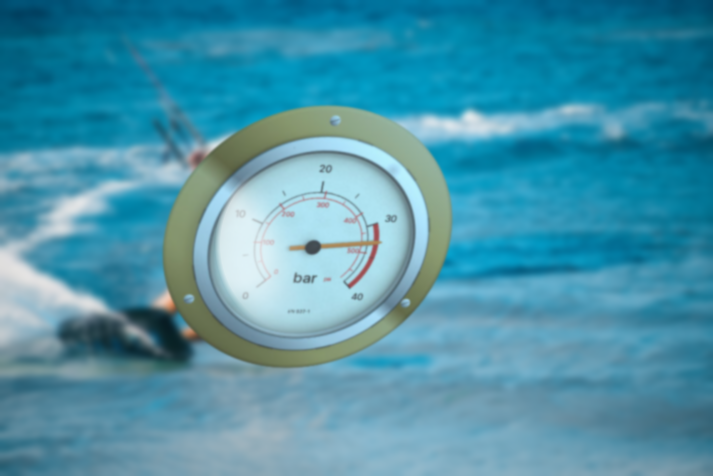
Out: 32.5; bar
